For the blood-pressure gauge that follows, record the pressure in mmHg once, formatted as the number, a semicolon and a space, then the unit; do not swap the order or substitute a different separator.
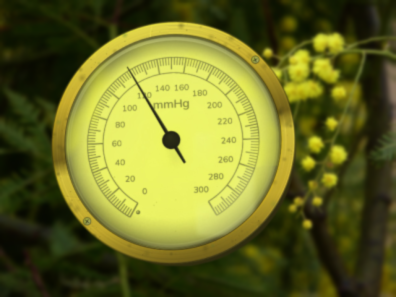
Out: 120; mmHg
